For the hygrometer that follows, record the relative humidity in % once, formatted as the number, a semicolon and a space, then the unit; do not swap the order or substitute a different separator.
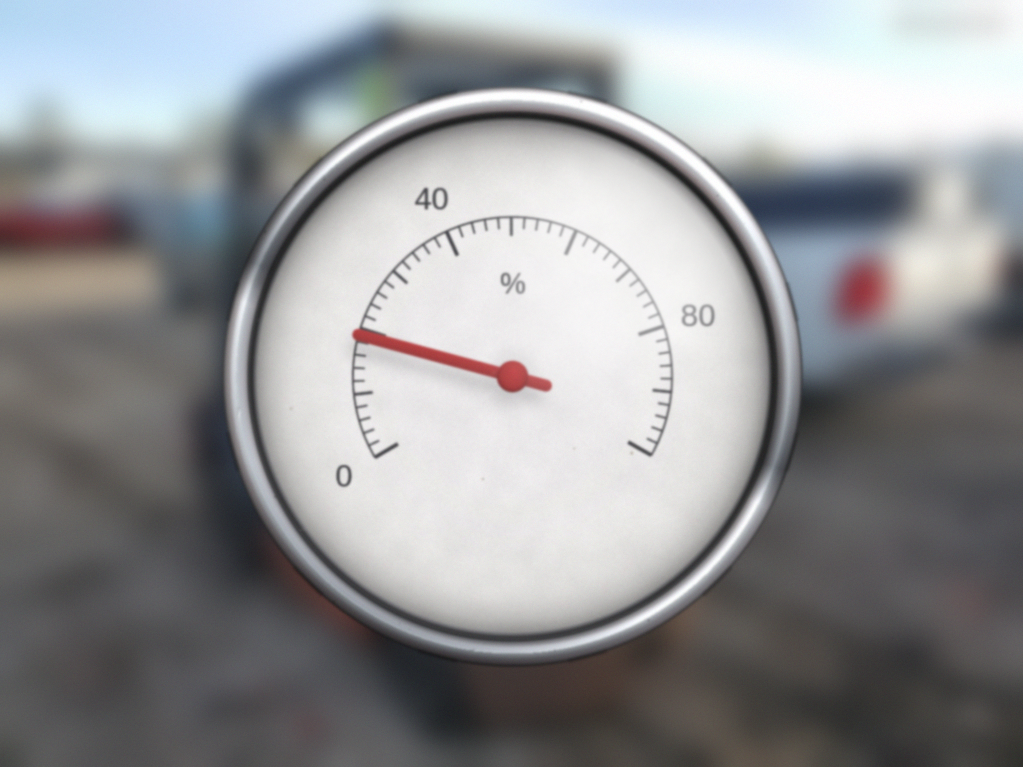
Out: 19; %
